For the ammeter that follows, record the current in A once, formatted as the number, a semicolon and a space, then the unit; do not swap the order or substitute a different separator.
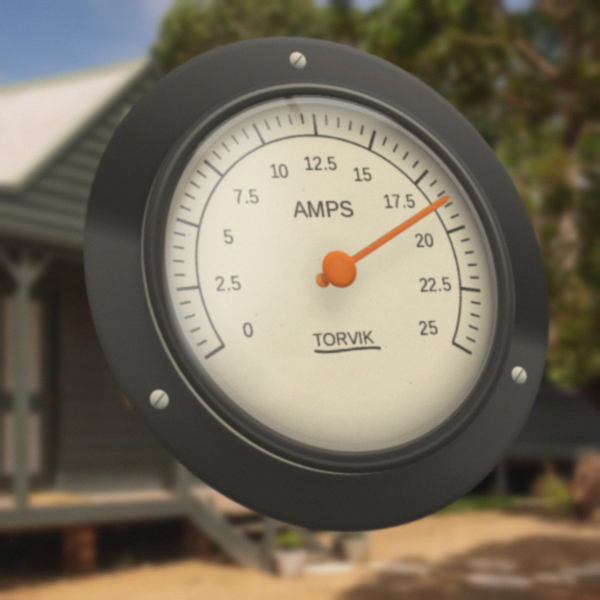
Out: 18.75; A
